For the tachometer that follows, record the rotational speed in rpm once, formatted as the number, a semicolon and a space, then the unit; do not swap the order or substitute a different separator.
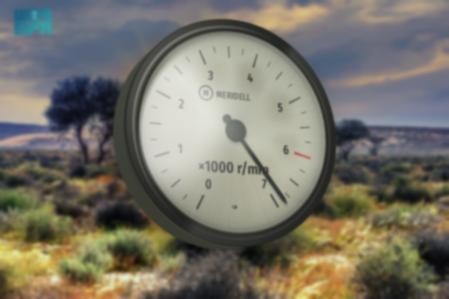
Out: 6875; rpm
